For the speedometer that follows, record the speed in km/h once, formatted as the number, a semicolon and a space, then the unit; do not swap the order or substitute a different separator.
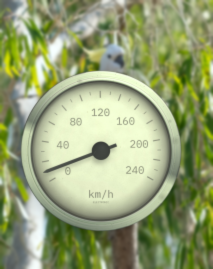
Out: 10; km/h
